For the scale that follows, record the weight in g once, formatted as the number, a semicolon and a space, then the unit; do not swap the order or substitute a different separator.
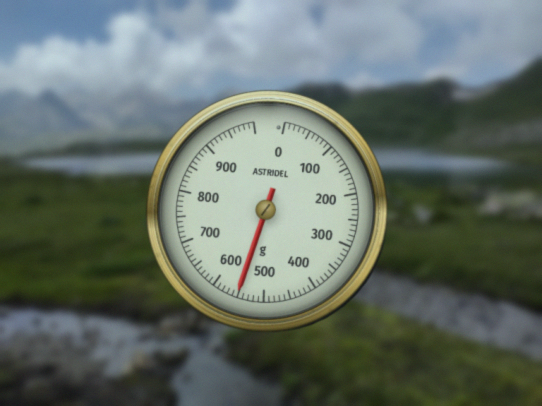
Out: 550; g
